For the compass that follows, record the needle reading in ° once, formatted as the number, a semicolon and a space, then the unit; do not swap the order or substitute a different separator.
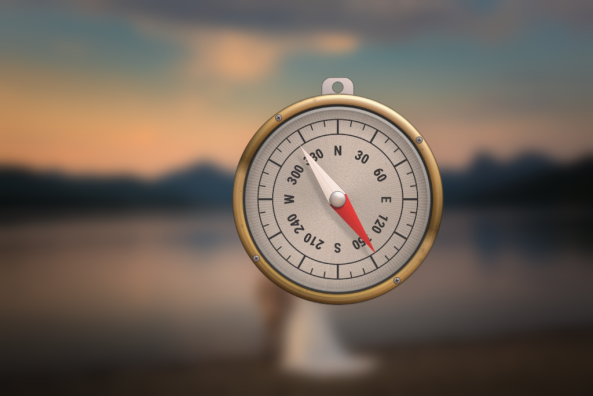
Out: 145; °
